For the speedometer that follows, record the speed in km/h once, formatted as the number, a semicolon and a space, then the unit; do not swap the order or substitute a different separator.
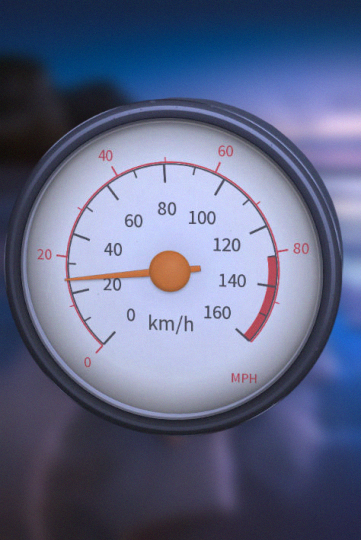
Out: 25; km/h
